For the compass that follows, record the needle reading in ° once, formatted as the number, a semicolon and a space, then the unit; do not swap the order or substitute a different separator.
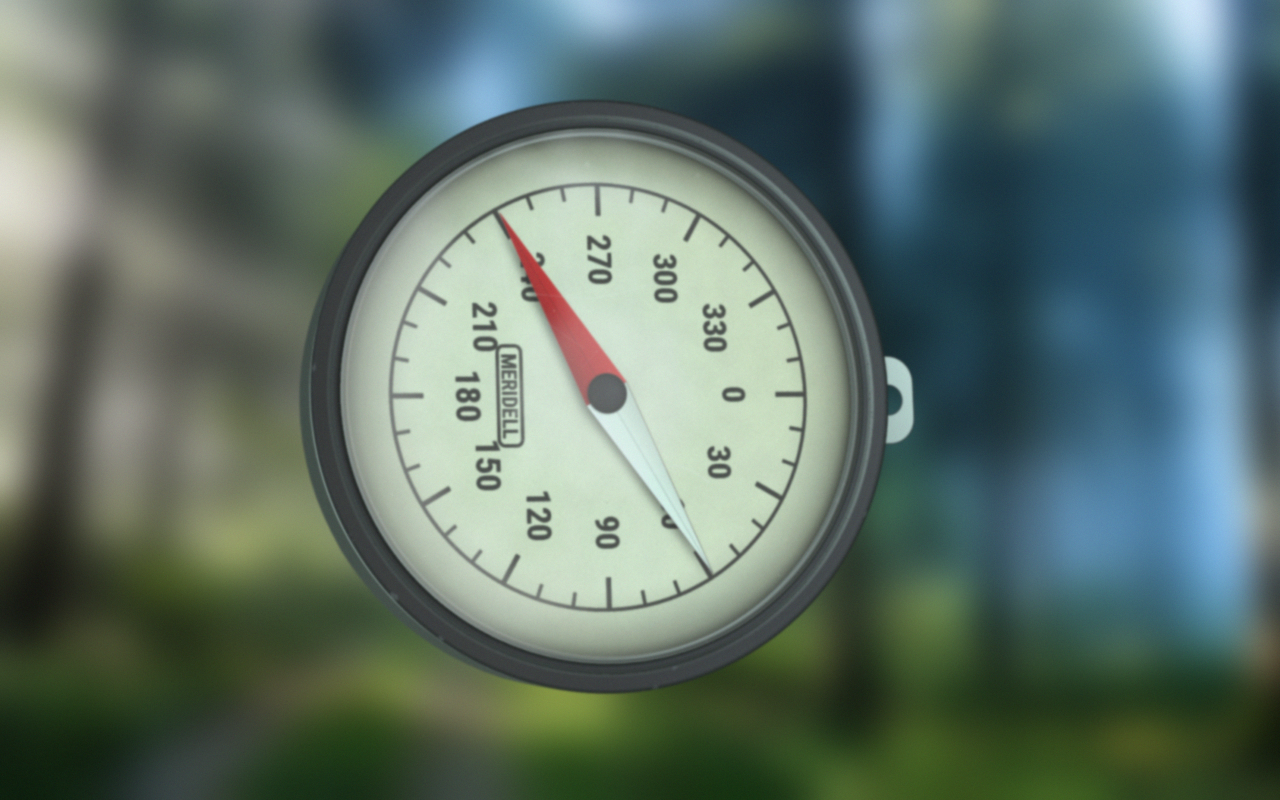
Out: 240; °
